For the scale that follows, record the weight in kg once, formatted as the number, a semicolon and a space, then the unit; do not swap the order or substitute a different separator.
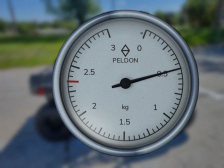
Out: 0.5; kg
